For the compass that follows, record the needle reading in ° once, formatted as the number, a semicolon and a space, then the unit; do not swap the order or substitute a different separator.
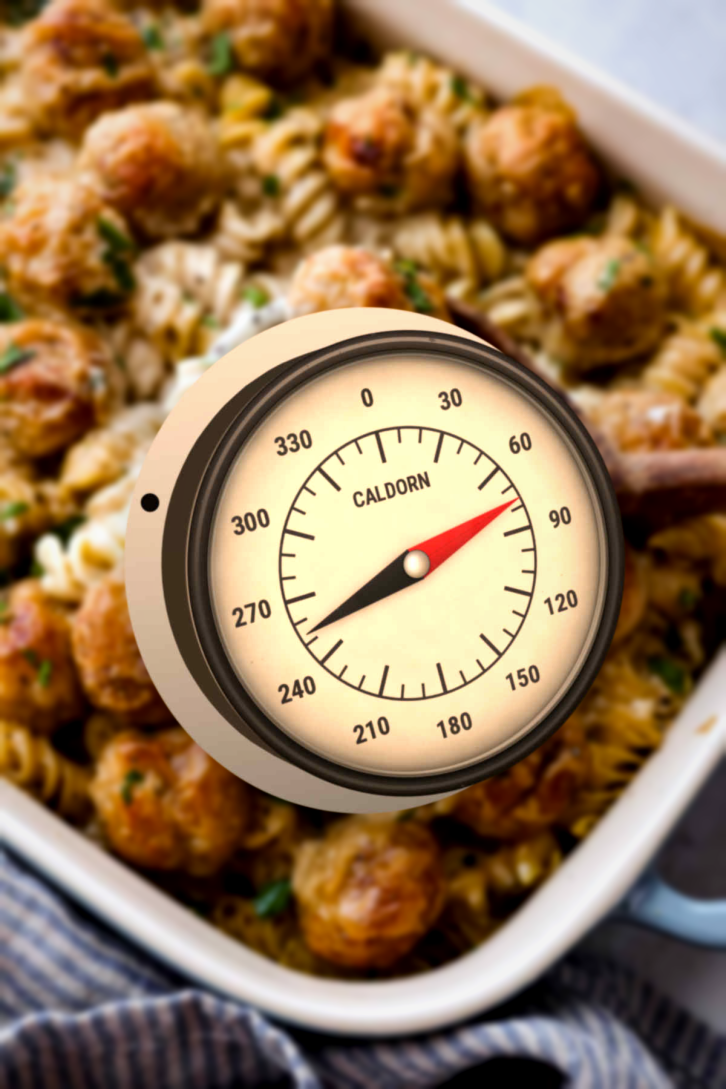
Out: 75; °
